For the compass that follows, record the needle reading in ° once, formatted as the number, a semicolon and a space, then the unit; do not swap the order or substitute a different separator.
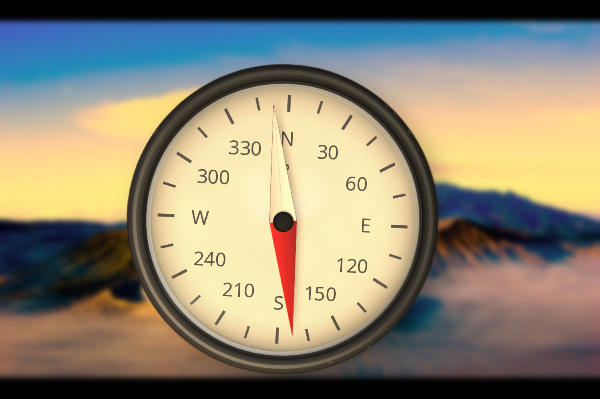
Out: 172.5; °
